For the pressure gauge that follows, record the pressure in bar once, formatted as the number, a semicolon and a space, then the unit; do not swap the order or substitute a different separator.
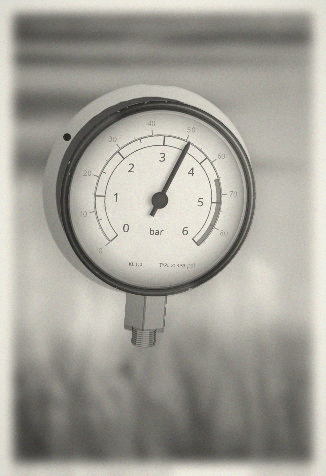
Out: 3.5; bar
